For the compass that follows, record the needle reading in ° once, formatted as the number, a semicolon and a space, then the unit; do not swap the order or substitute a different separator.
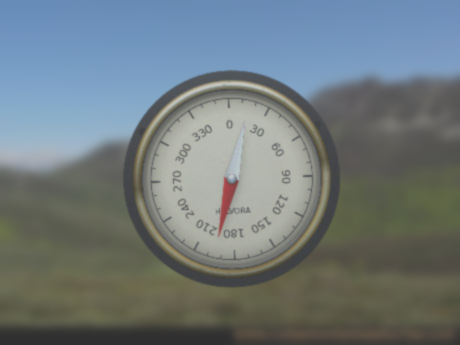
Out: 195; °
